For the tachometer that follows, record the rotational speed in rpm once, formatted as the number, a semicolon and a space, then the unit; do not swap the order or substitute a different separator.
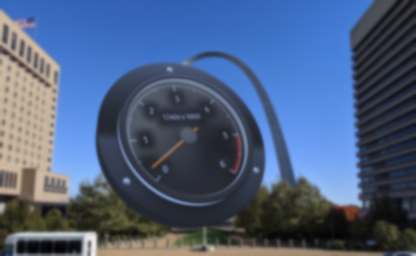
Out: 250; rpm
